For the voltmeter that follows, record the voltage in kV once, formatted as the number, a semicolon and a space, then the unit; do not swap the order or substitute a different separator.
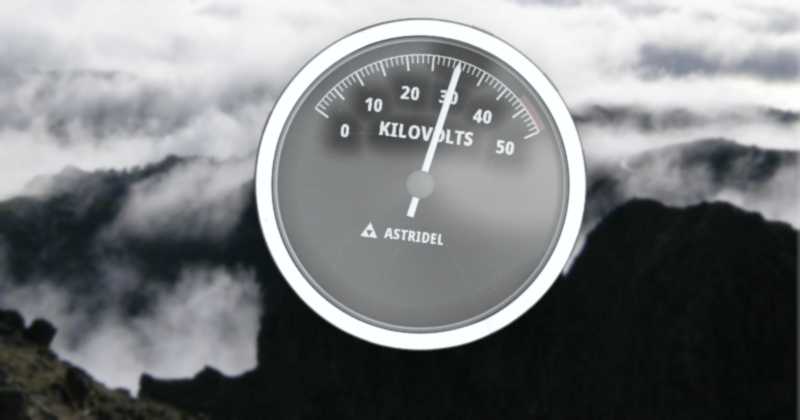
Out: 30; kV
